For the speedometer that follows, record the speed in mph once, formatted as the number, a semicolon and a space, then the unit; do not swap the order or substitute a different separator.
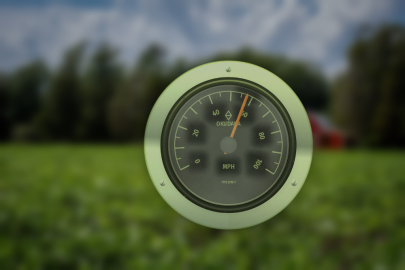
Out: 57.5; mph
